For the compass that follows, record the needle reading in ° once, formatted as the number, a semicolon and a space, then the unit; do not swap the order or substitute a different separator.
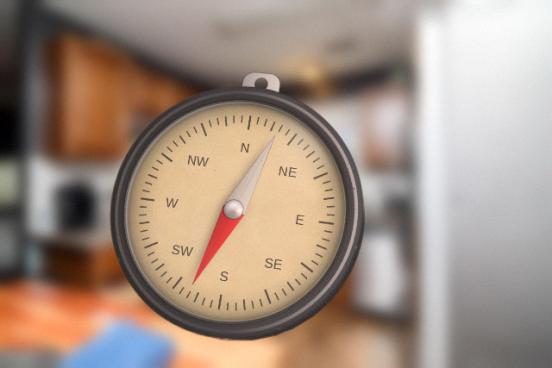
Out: 200; °
